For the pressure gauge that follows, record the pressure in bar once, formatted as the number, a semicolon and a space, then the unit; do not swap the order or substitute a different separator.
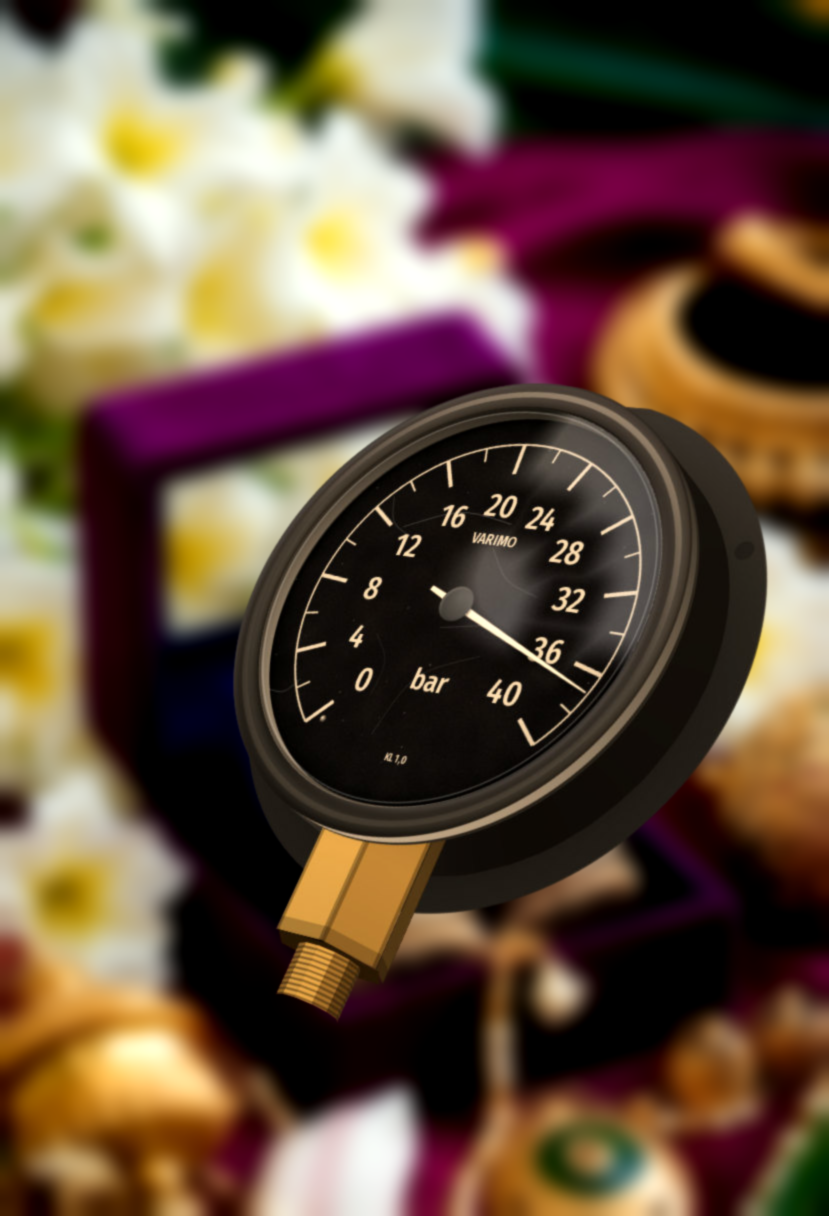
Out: 37; bar
